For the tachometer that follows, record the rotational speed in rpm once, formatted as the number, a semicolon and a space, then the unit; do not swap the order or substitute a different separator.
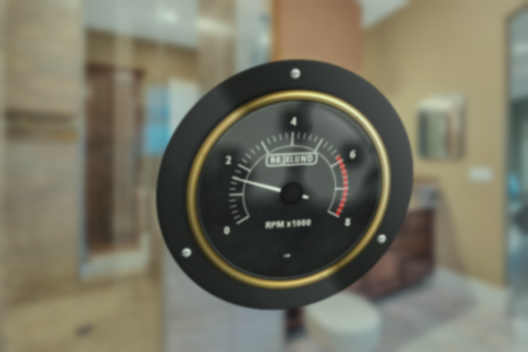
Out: 1600; rpm
